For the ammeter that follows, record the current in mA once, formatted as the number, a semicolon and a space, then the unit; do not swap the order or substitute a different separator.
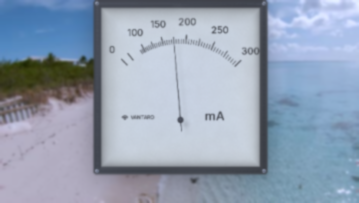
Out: 175; mA
